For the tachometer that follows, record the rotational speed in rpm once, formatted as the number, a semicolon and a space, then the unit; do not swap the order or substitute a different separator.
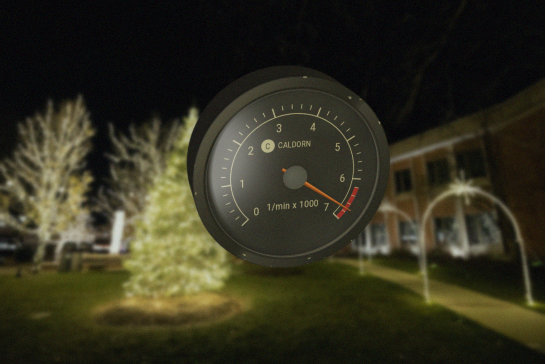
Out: 6700; rpm
